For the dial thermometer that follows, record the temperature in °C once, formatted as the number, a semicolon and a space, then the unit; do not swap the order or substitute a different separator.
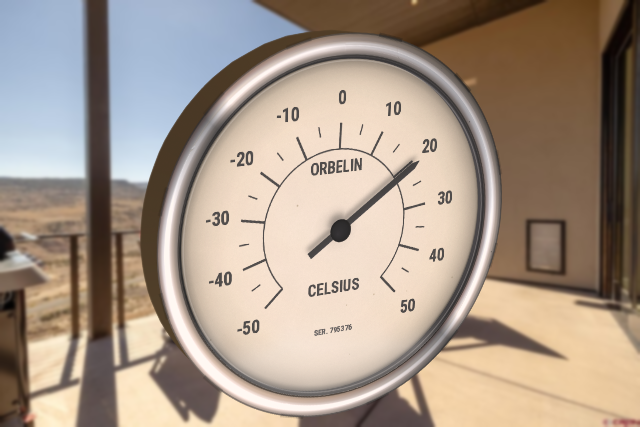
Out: 20; °C
